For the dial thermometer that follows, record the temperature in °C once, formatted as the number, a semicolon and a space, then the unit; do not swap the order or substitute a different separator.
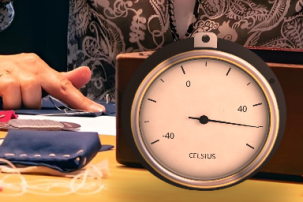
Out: 50; °C
